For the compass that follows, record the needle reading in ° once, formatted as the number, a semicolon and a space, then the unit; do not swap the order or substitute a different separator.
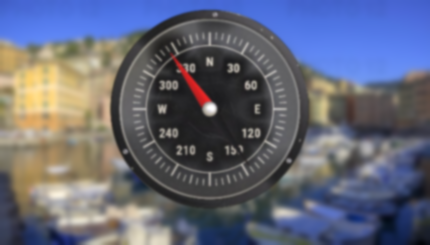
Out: 325; °
